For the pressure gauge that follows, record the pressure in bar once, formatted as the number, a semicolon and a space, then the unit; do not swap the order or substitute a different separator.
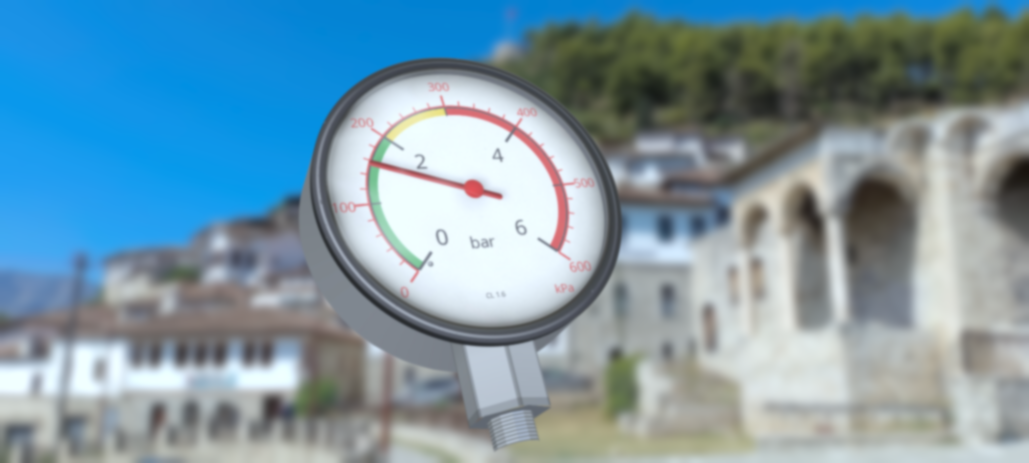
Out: 1.5; bar
